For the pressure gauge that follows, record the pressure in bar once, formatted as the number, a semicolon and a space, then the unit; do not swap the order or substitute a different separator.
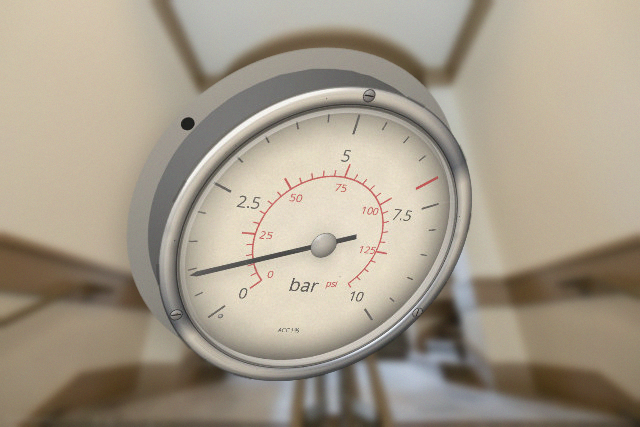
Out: 1; bar
